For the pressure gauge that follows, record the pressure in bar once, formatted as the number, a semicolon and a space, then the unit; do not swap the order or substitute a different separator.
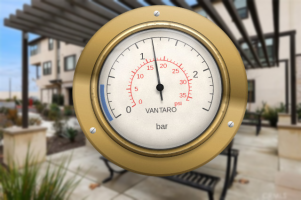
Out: 1.2; bar
